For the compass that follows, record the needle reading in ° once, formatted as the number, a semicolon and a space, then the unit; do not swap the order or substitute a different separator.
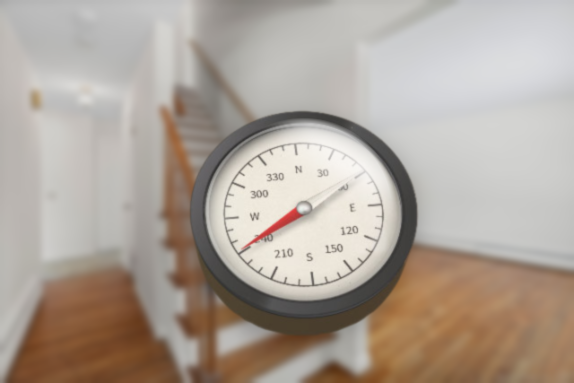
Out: 240; °
